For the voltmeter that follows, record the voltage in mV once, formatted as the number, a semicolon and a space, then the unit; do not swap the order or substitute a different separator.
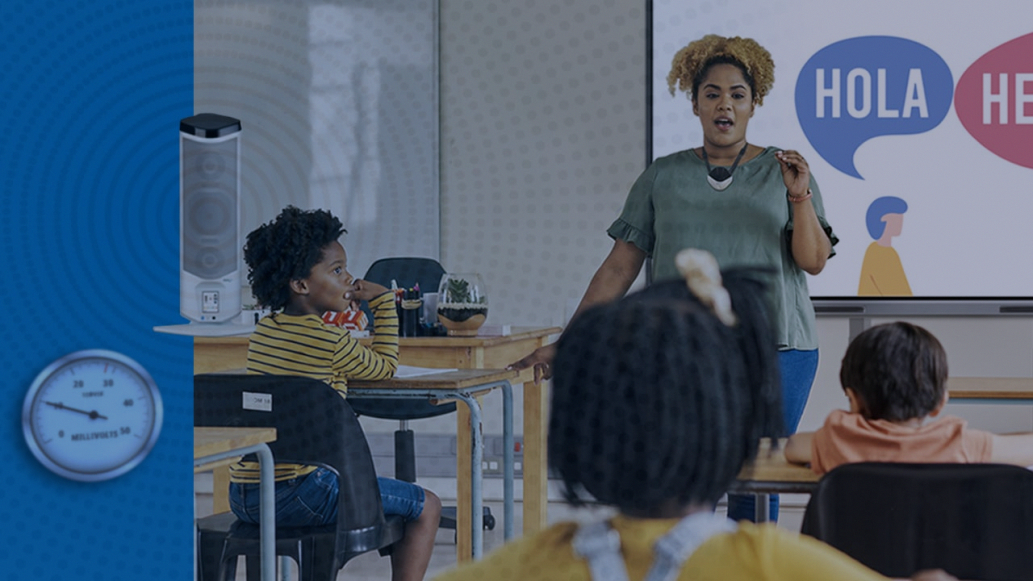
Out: 10; mV
